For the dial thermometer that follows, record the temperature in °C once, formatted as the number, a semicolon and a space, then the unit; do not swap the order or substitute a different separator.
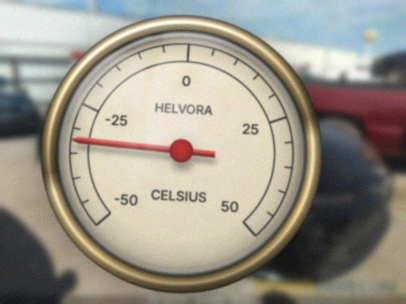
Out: -32.5; °C
